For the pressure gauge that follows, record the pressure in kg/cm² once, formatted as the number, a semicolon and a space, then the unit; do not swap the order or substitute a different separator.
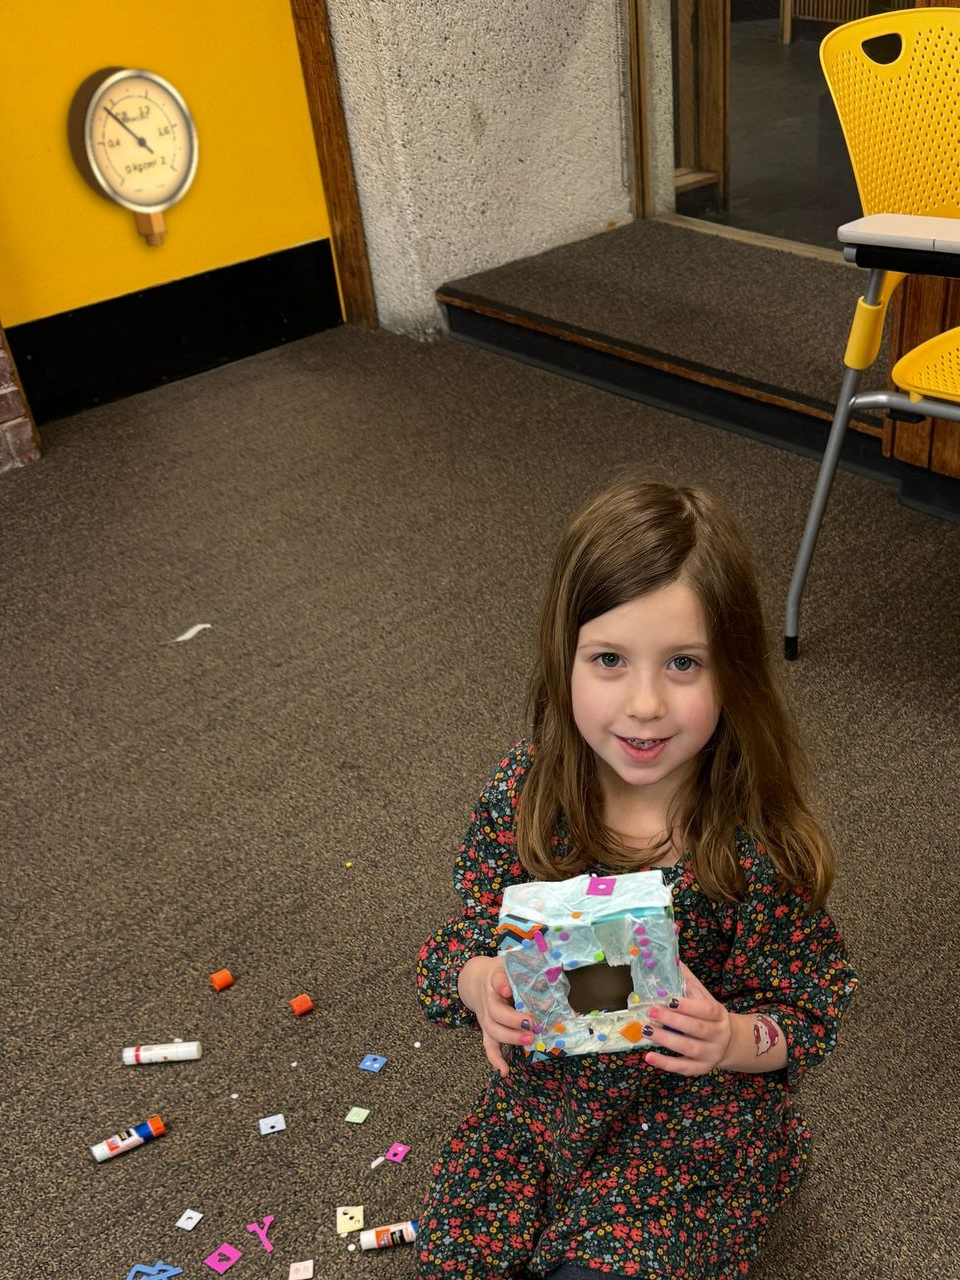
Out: 0.7; kg/cm²
